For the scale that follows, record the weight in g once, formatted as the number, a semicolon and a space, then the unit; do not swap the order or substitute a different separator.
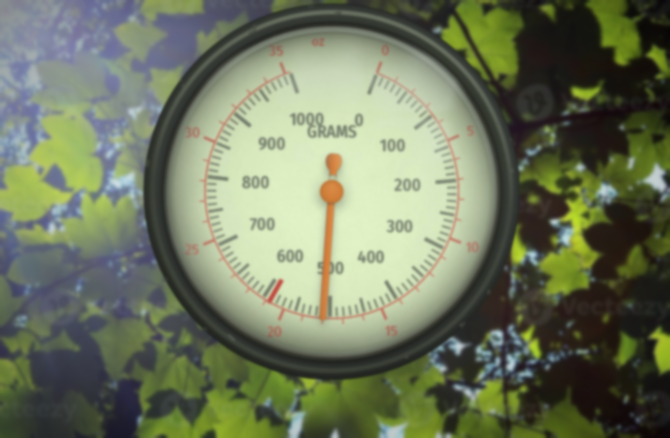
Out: 510; g
